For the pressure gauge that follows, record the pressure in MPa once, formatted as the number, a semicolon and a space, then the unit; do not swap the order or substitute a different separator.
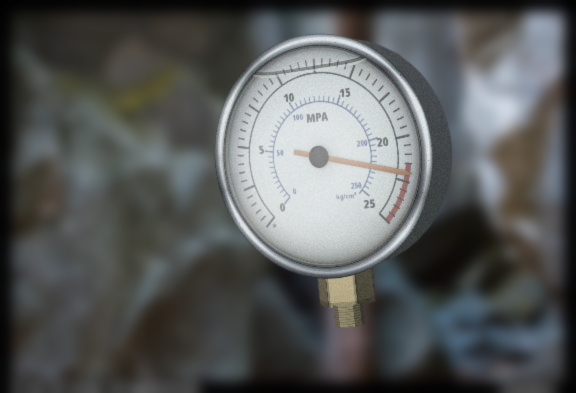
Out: 22; MPa
